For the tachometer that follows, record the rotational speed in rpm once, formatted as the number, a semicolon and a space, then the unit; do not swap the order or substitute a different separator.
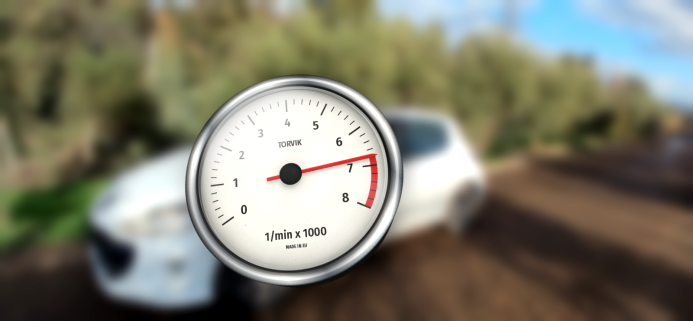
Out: 6800; rpm
